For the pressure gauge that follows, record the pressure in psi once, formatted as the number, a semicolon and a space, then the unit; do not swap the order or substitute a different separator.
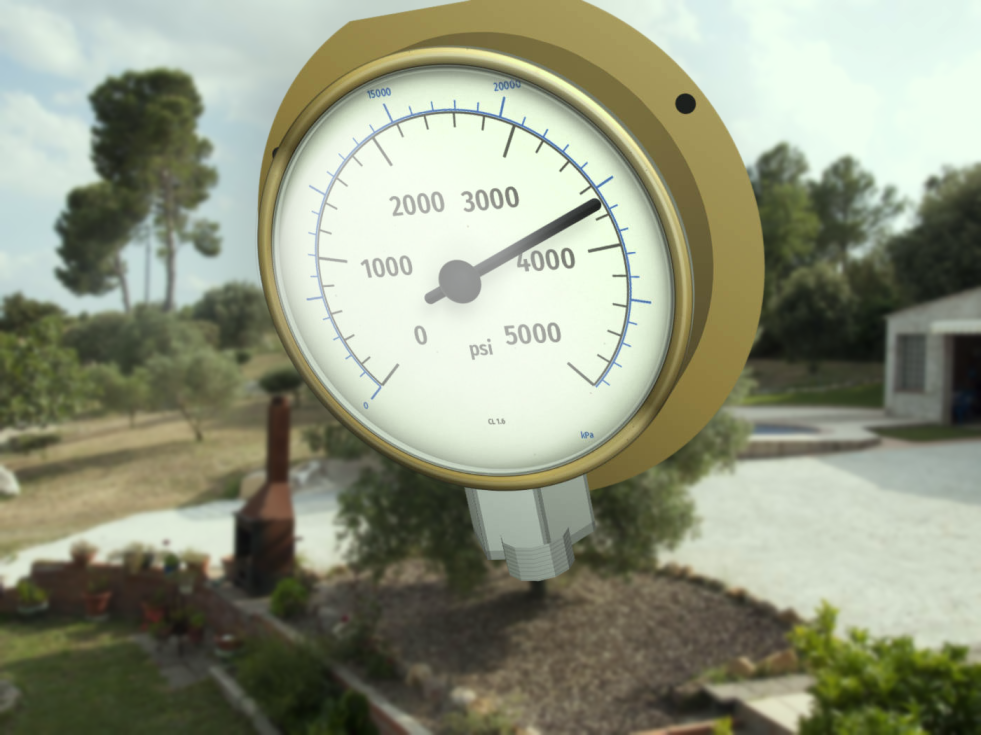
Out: 3700; psi
